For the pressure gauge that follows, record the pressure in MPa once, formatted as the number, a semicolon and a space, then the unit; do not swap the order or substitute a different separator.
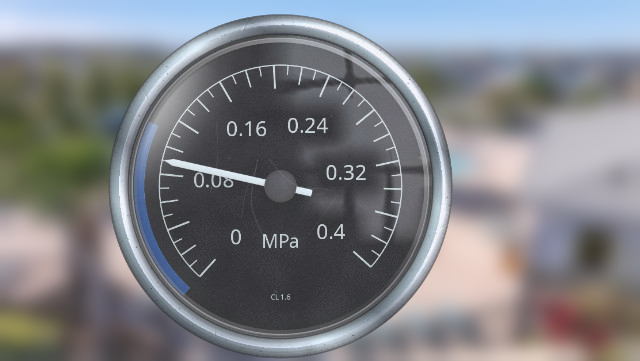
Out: 0.09; MPa
